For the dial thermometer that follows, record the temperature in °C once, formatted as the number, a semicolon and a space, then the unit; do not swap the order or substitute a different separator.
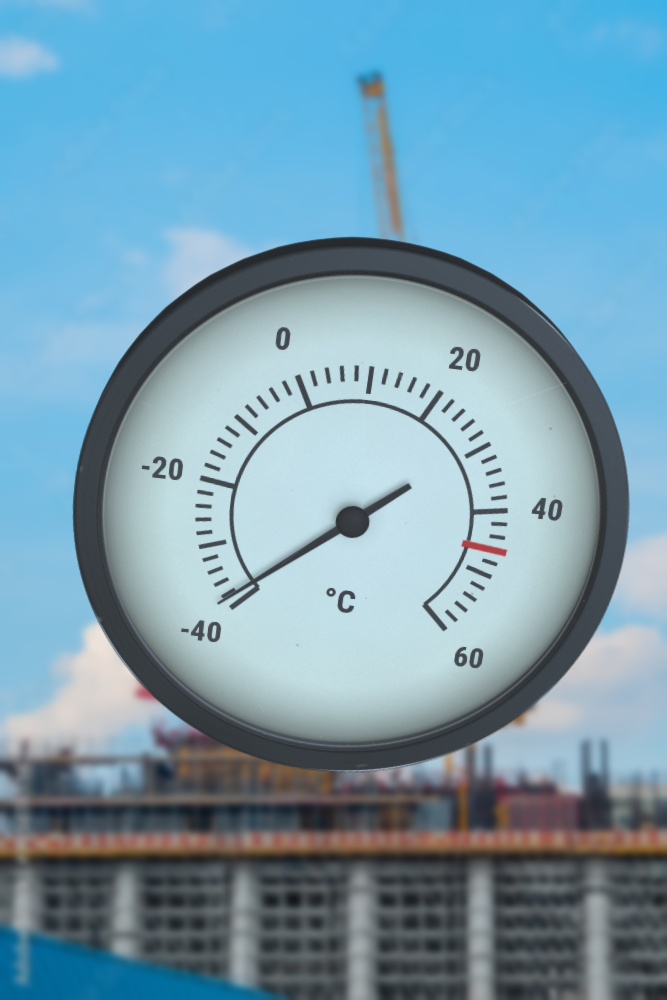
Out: -38; °C
